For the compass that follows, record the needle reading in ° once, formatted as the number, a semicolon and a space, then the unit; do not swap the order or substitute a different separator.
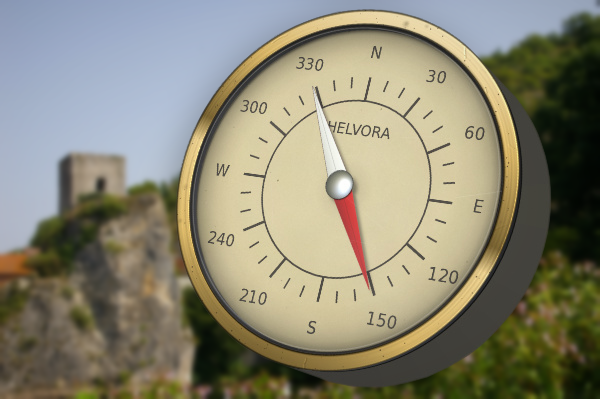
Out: 150; °
